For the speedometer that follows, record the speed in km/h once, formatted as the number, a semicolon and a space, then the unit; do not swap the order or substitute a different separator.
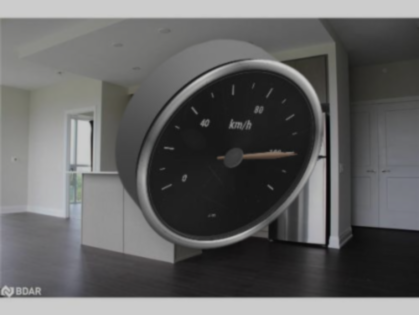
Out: 120; km/h
